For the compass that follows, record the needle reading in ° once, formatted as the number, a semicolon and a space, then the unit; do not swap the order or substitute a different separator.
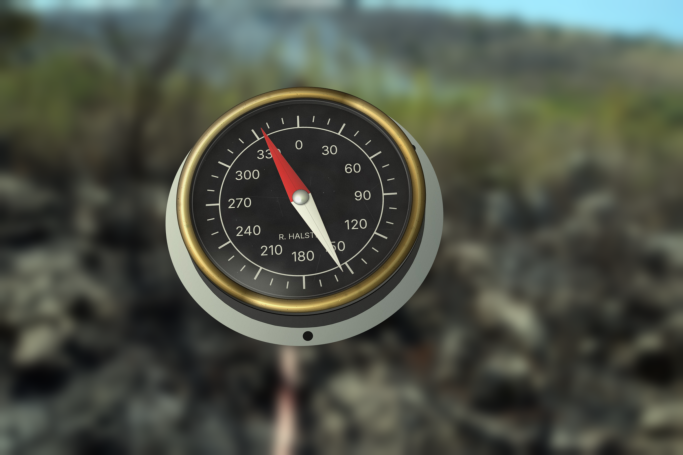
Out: 335; °
